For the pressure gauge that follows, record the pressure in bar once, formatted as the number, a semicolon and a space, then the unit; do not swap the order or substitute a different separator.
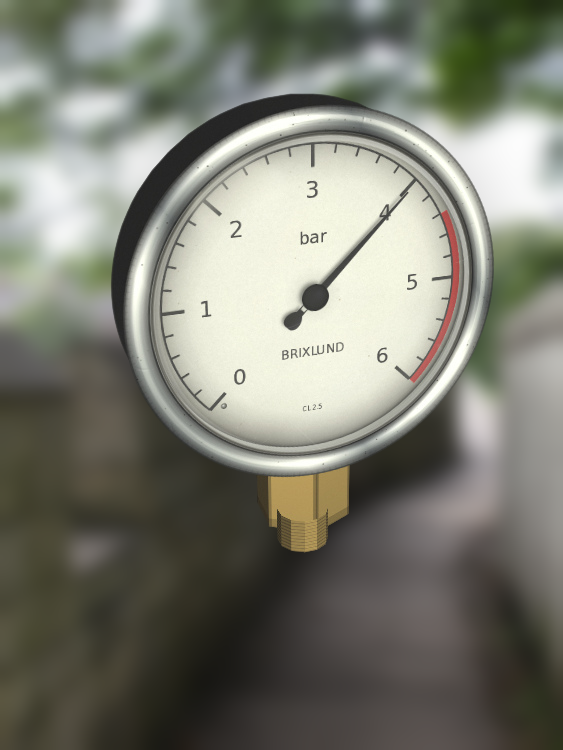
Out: 4; bar
